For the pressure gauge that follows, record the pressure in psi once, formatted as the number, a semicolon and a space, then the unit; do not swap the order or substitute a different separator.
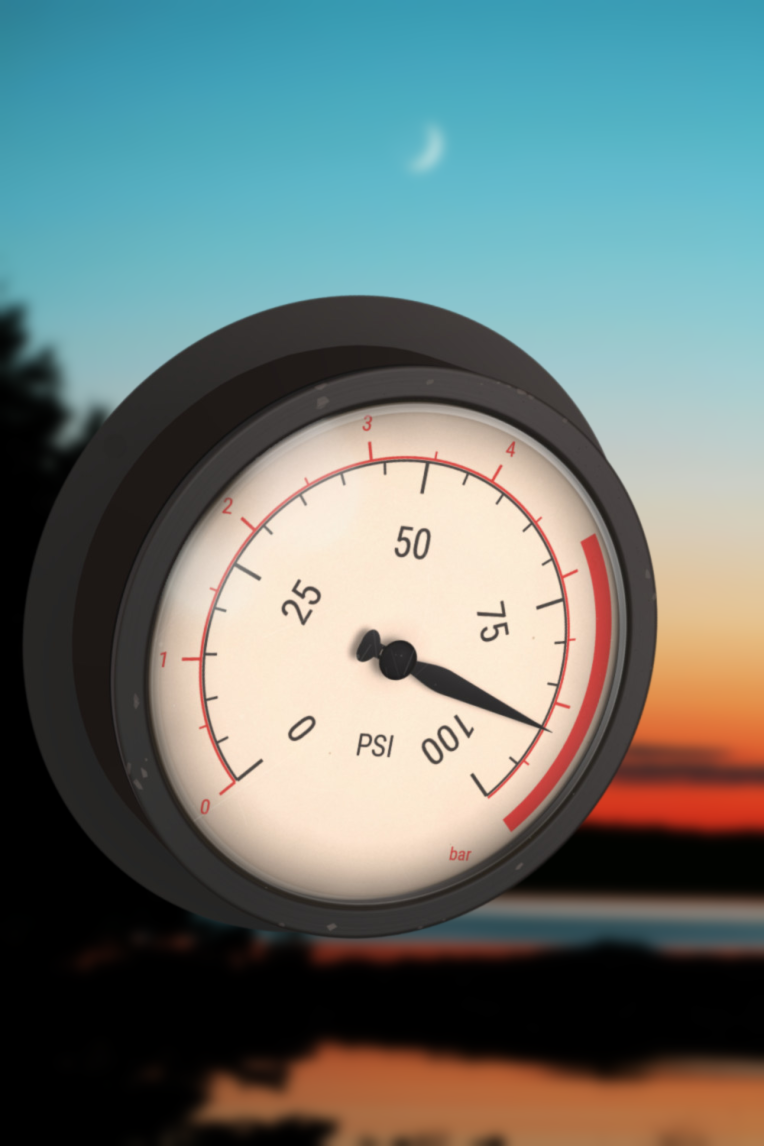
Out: 90; psi
